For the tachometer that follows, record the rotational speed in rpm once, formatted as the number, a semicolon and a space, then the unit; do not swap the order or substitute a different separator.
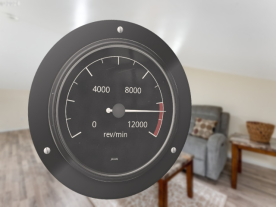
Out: 10500; rpm
